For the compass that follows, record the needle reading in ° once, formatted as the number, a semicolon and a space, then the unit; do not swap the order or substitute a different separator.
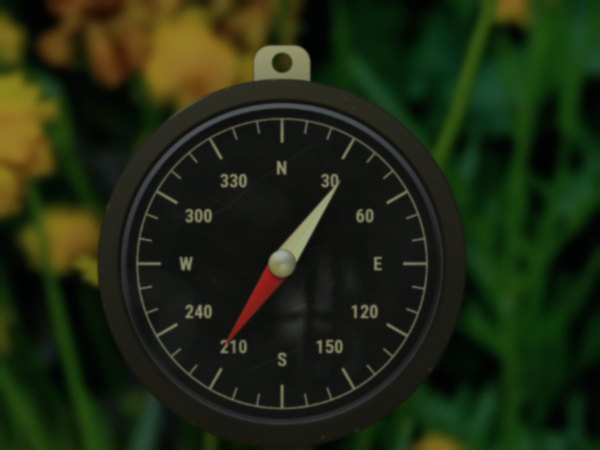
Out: 215; °
